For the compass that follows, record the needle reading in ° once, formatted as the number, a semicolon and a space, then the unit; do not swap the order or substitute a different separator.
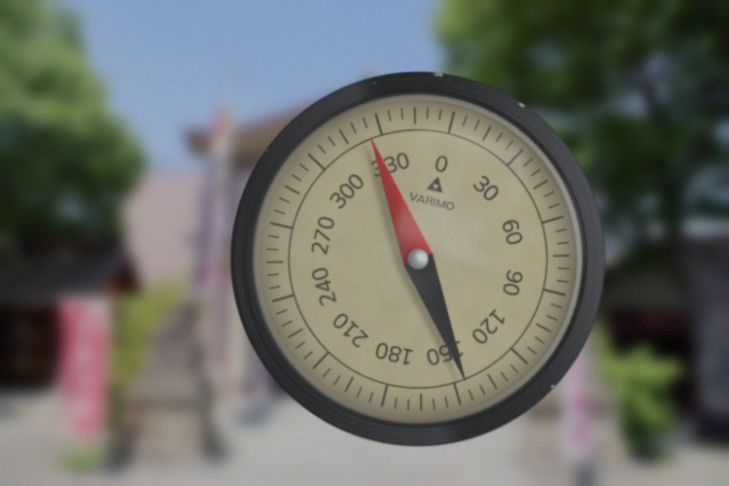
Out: 325; °
